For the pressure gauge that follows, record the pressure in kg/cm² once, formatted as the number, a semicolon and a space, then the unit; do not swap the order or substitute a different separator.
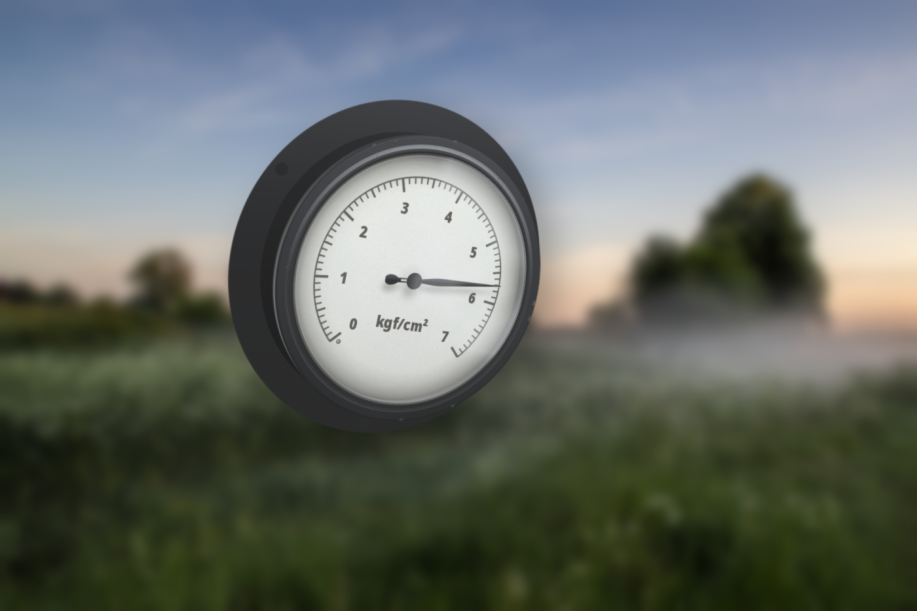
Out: 5.7; kg/cm²
